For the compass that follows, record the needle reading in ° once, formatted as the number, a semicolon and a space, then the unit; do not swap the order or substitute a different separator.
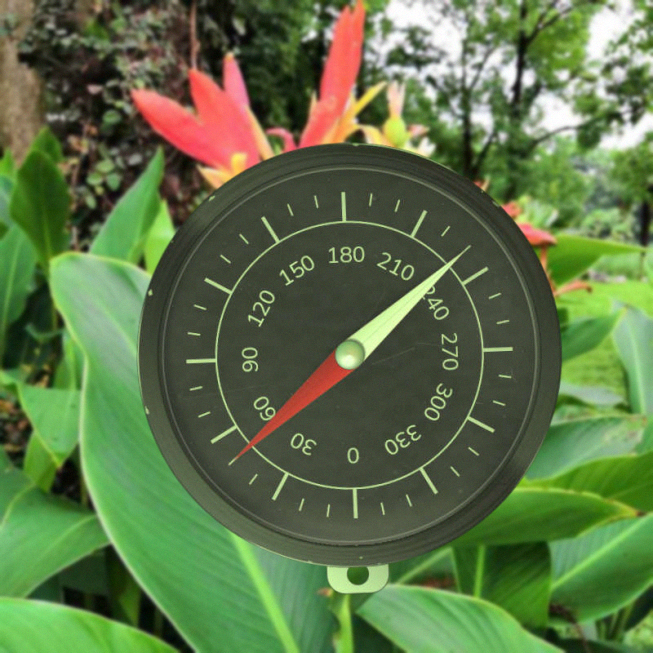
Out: 50; °
